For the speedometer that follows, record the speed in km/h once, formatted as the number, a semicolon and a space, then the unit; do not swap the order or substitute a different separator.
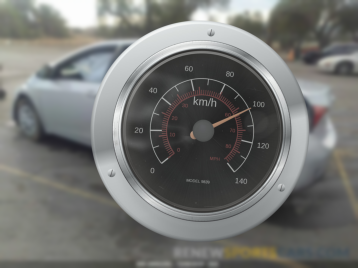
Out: 100; km/h
